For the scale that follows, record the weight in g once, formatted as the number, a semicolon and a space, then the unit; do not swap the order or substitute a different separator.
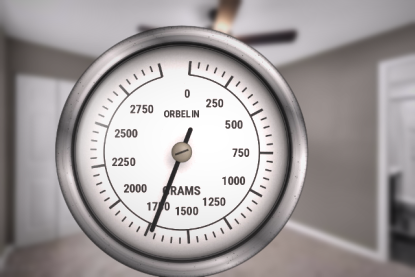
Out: 1725; g
